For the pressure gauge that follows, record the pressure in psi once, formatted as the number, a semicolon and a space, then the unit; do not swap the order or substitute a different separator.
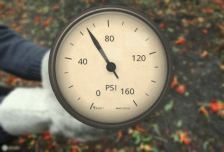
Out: 65; psi
